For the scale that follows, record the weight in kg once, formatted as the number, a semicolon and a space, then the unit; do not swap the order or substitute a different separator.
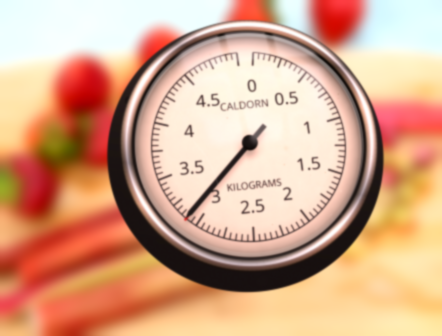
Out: 3.1; kg
